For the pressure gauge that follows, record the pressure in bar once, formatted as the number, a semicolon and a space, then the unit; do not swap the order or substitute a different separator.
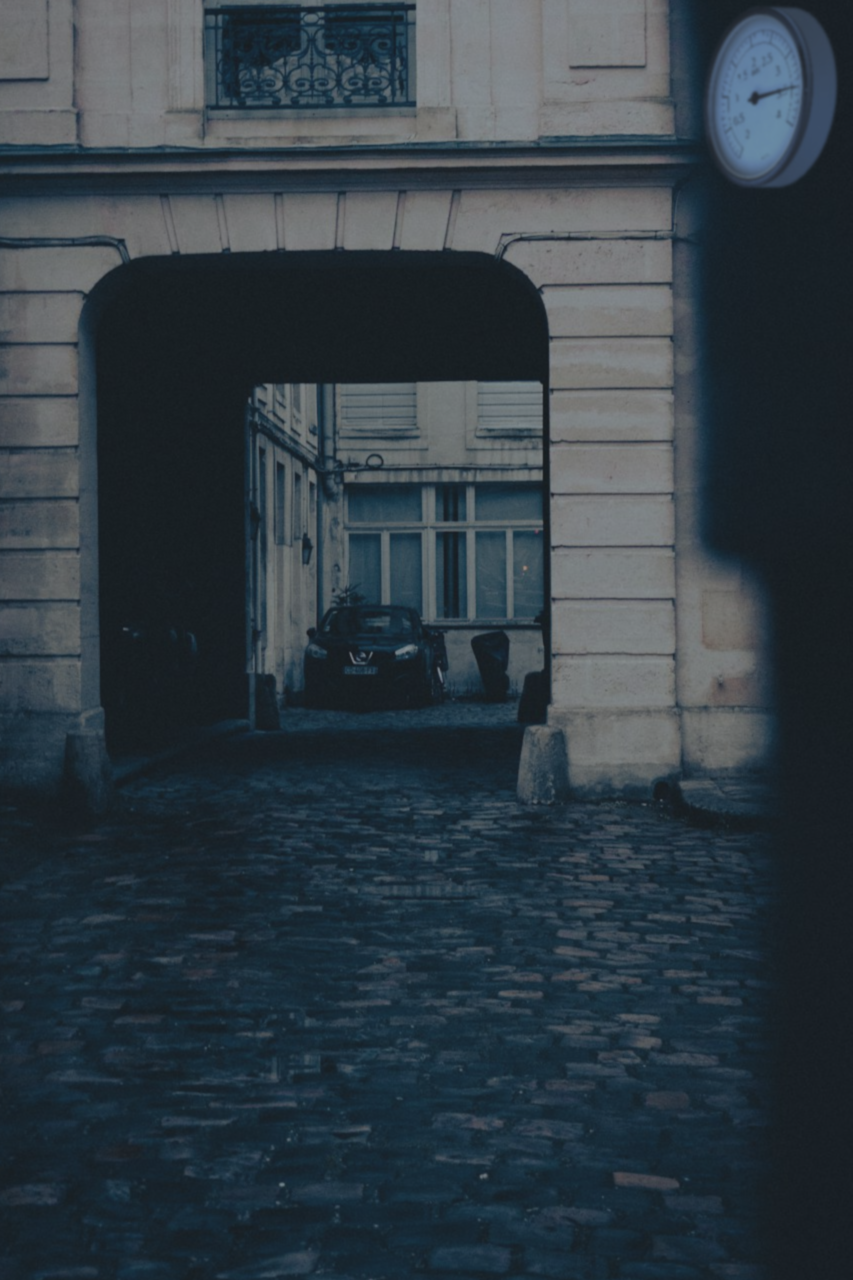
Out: 3.5; bar
